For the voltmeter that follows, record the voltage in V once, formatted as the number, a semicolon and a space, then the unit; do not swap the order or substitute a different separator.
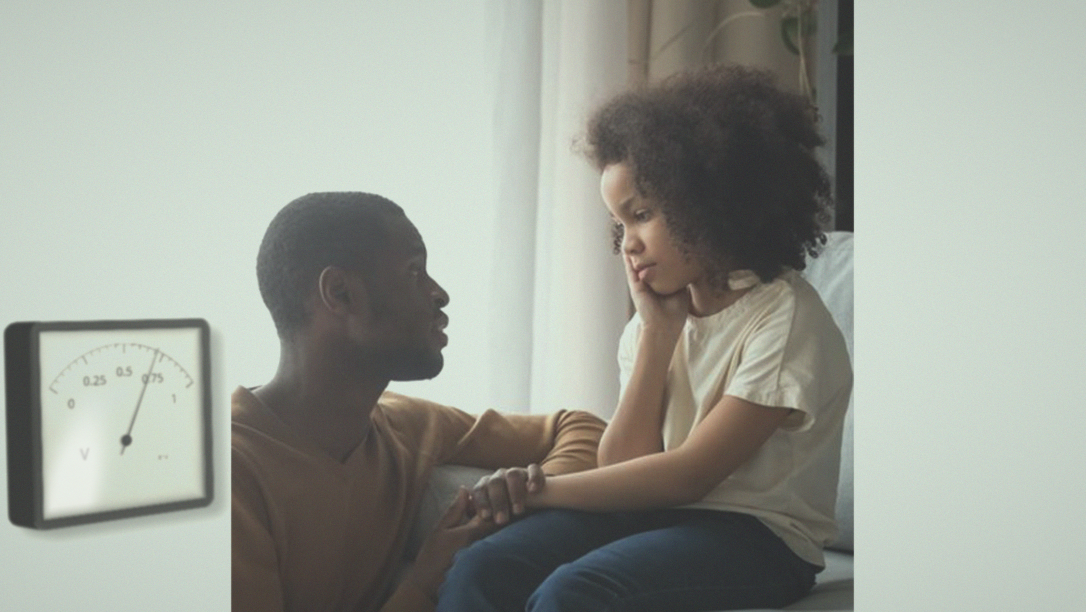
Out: 0.7; V
